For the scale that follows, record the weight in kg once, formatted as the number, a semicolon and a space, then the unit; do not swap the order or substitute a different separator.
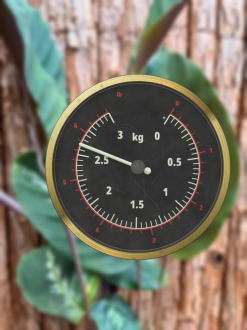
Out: 2.6; kg
